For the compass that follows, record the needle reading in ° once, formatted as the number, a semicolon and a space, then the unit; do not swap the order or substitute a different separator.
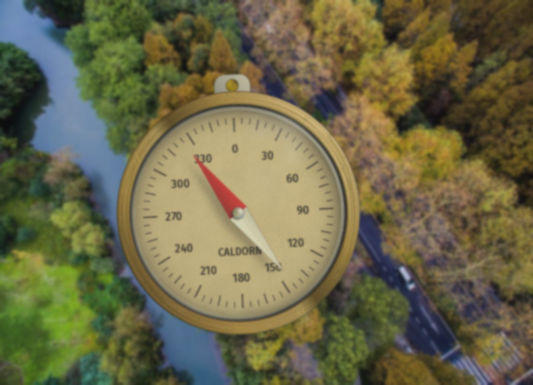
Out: 325; °
